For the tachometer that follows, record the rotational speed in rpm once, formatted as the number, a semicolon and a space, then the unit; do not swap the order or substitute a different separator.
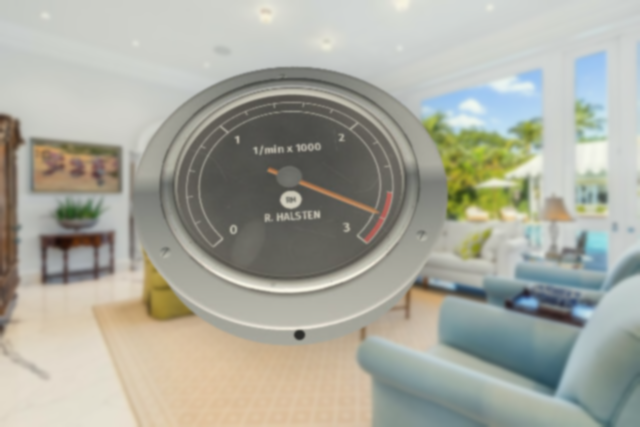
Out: 2800; rpm
